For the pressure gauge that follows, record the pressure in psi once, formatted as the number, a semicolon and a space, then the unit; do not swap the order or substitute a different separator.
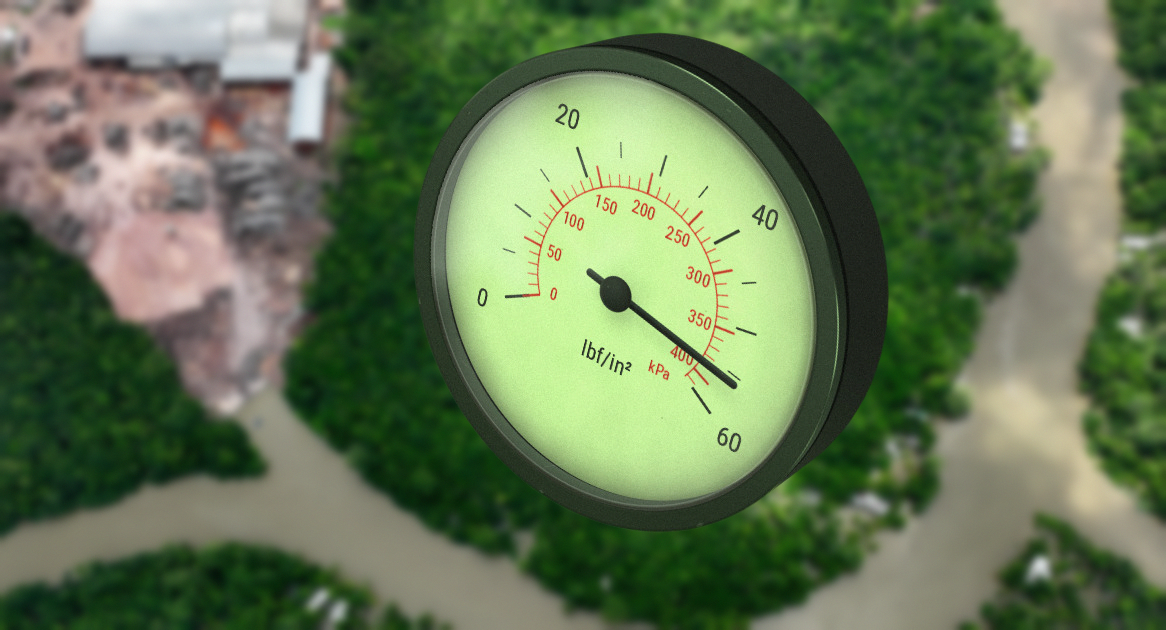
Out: 55; psi
